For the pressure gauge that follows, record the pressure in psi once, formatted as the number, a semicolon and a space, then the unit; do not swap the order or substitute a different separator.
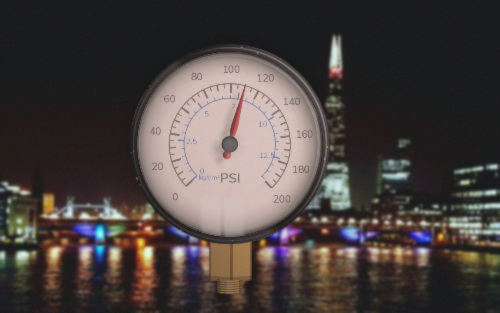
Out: 110; psi
